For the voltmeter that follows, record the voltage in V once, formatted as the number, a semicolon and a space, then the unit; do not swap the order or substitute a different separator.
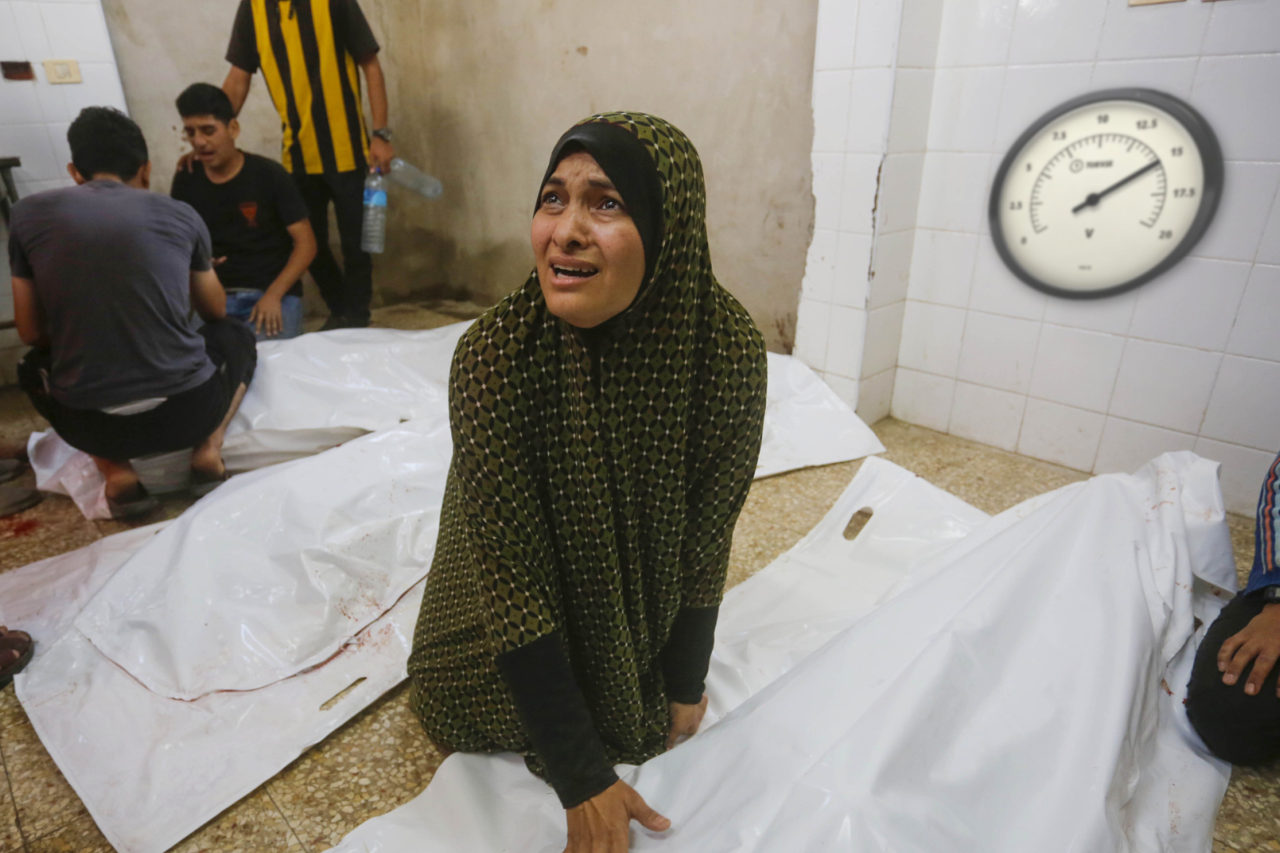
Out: 15; V
